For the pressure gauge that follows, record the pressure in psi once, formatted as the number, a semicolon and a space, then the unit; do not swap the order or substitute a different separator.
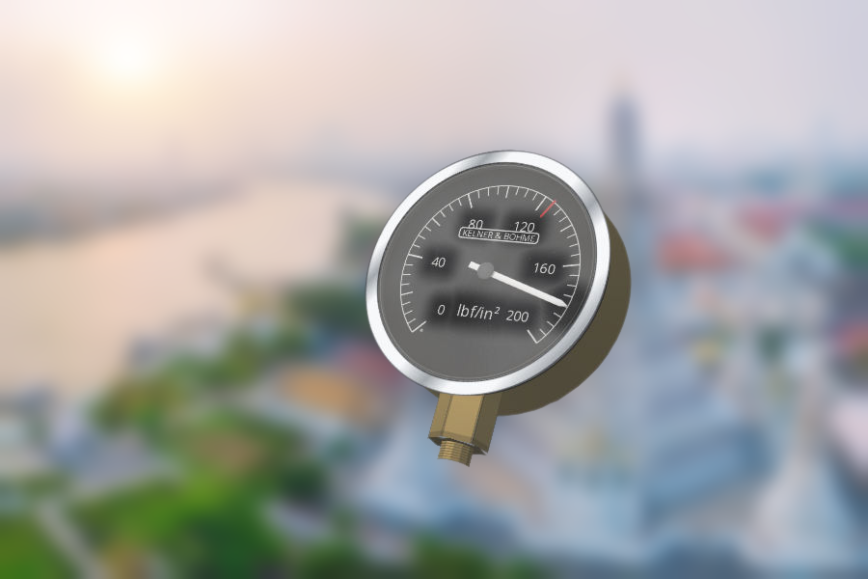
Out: 180; psi
